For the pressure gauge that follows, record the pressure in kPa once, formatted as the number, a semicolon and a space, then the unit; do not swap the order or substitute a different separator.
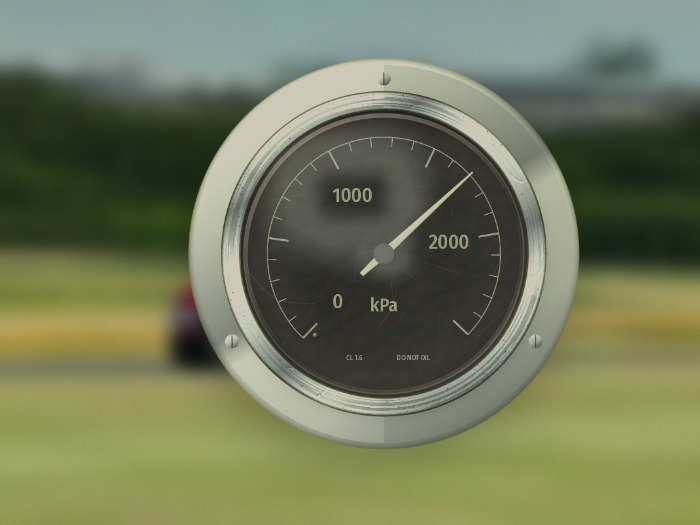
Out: 1700; kPa
